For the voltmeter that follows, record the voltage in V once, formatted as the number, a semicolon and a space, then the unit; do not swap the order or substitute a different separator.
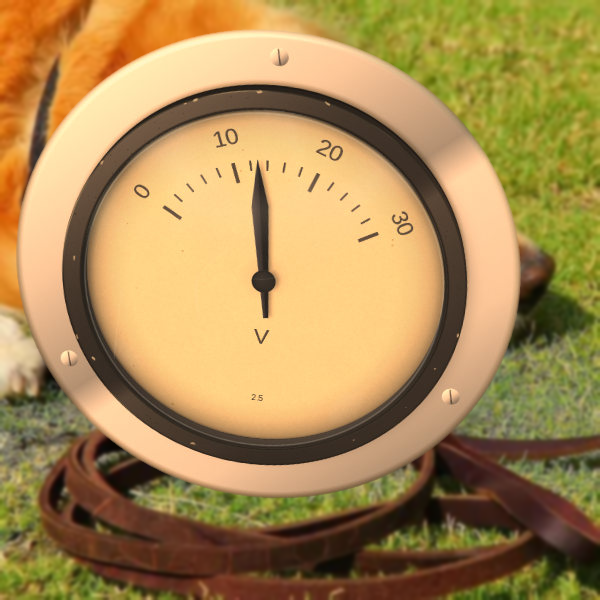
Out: 13; V
